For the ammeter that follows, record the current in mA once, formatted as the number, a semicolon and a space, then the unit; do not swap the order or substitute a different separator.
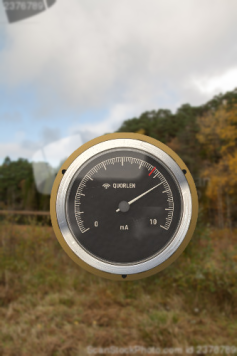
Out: 7.5; mA
